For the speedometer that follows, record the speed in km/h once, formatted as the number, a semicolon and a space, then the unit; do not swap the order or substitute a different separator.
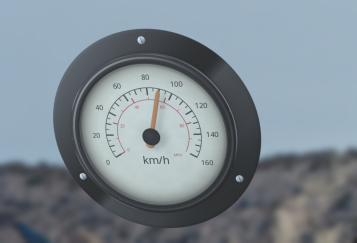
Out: 90; km/h
